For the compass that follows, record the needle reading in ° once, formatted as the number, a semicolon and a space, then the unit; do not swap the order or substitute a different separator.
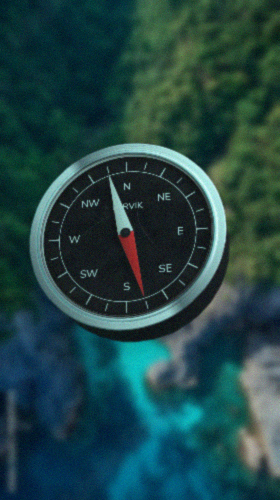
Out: 165; °
